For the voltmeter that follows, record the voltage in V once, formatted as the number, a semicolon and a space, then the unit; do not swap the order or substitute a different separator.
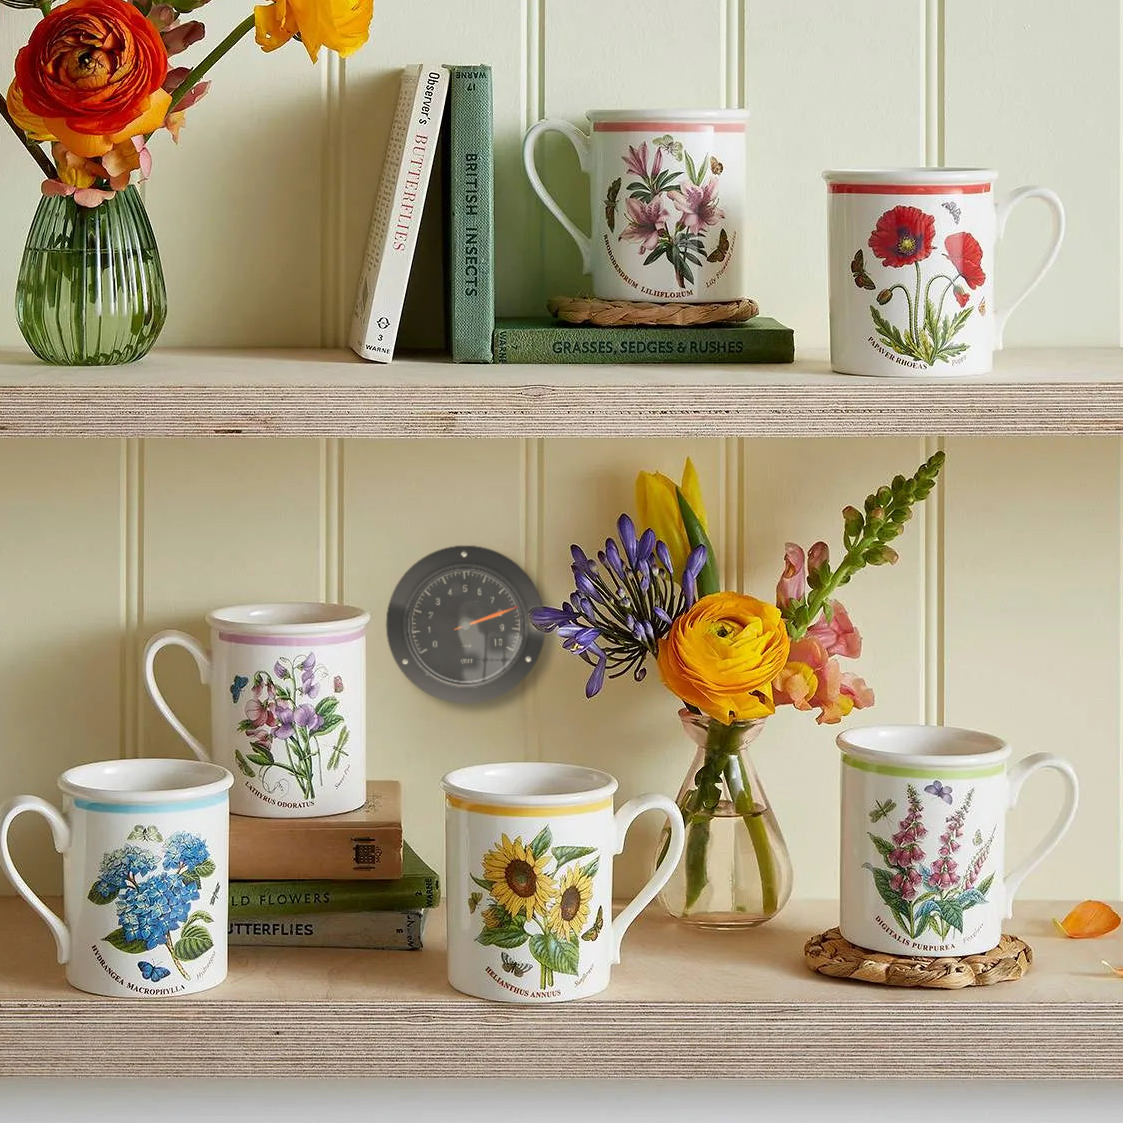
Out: 8; V
